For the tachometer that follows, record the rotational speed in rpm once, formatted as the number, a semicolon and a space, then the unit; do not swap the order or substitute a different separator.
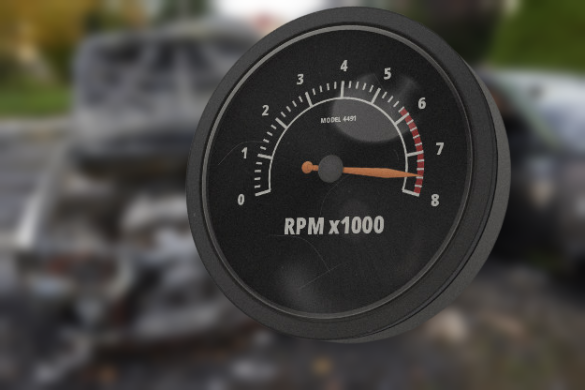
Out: 7600; rpm
